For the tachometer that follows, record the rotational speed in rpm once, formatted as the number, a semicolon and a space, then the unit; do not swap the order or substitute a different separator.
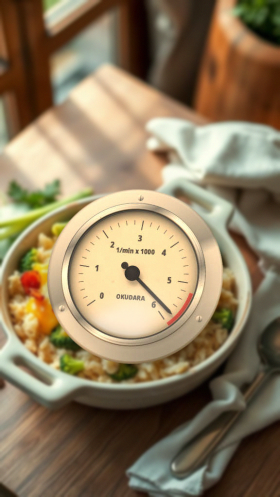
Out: 5800; rpm
